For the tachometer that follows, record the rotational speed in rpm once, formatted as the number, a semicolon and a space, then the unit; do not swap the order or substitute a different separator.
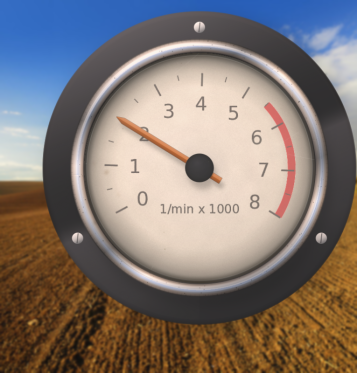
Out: 2000; rpm
